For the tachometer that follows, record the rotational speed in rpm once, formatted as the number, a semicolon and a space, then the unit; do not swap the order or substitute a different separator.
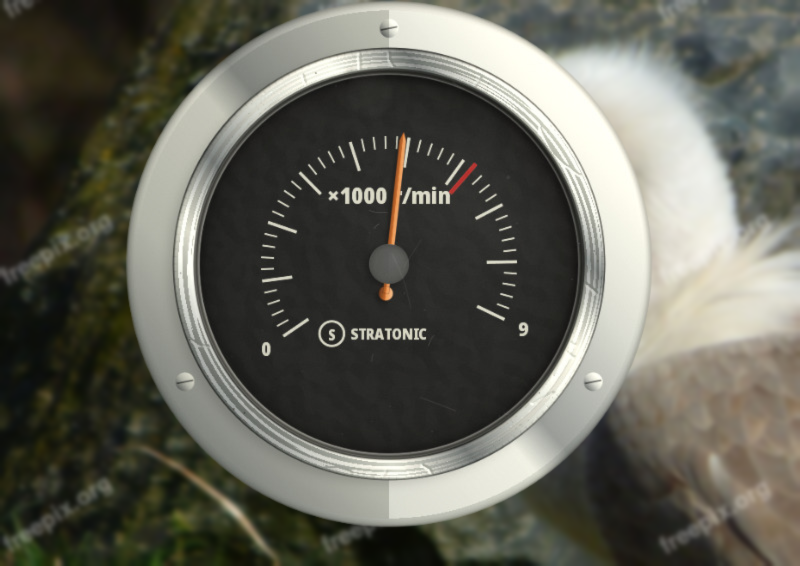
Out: 4900; rpm
